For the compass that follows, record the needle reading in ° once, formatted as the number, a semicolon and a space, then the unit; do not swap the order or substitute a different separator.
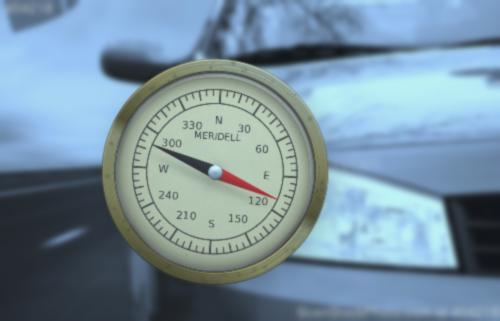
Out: 110; °
